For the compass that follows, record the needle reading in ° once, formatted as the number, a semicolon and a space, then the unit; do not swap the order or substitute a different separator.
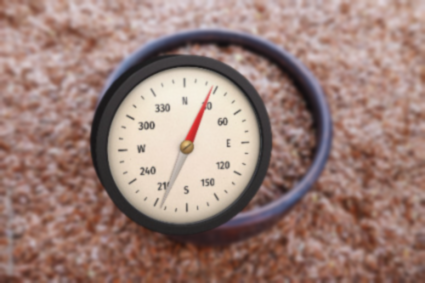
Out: 25; °
